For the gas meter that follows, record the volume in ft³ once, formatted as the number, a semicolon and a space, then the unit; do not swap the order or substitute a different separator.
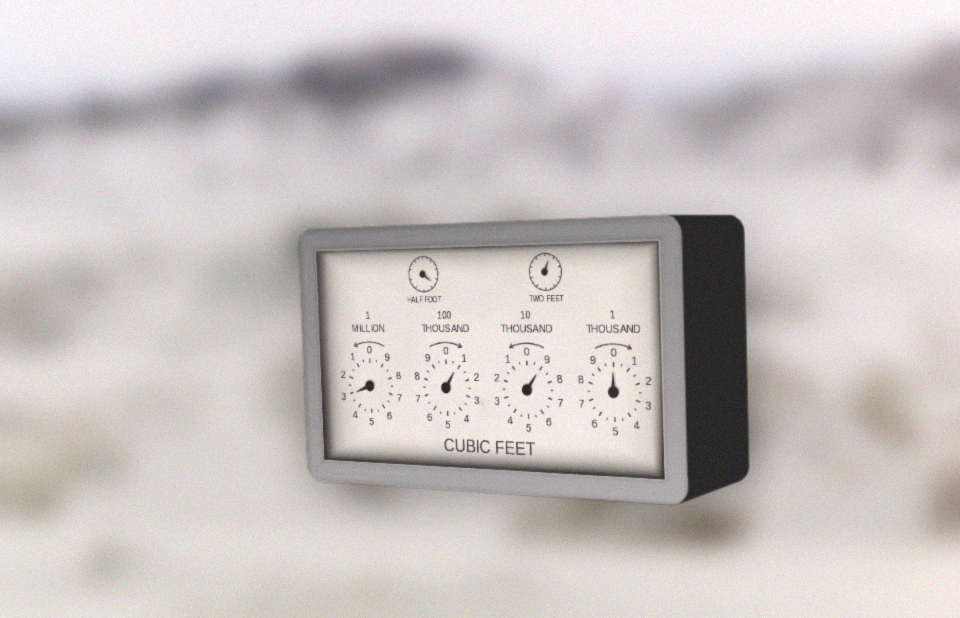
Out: 309000; ft³
